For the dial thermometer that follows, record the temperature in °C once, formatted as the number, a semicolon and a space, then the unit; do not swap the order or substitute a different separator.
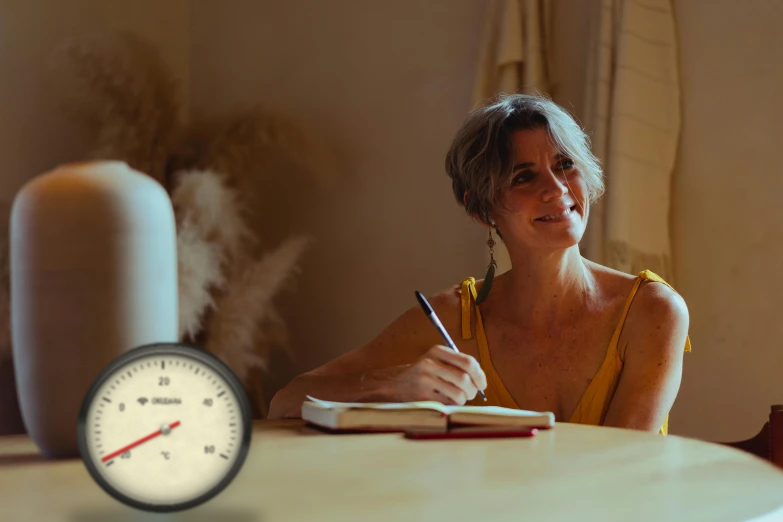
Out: -18; °C
